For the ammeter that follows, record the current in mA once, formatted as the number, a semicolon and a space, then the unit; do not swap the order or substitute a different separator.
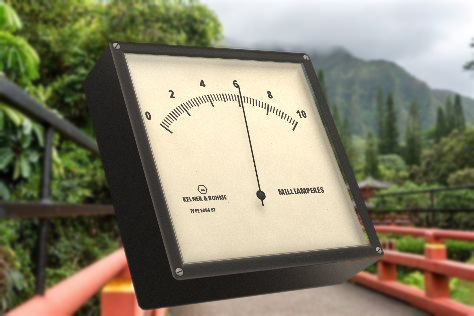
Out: 6; mA
